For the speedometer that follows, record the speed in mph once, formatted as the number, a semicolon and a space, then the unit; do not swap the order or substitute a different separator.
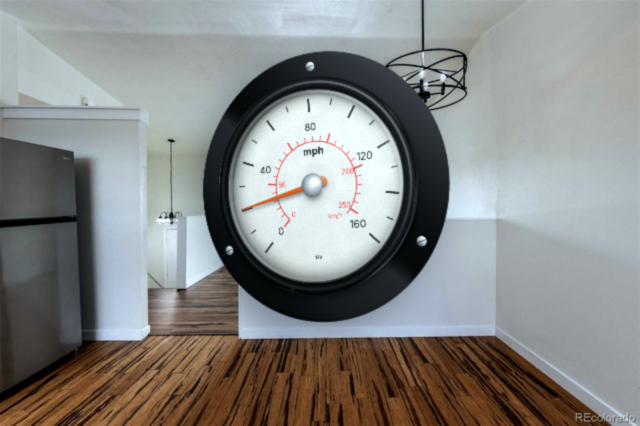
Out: 20; mph
